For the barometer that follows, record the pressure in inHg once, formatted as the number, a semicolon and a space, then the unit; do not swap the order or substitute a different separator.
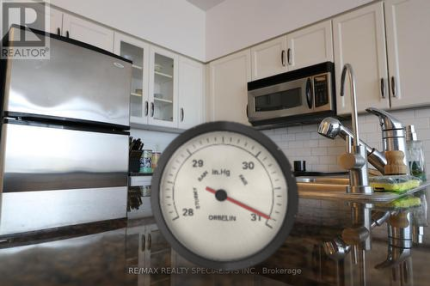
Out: 30.9; inHg
